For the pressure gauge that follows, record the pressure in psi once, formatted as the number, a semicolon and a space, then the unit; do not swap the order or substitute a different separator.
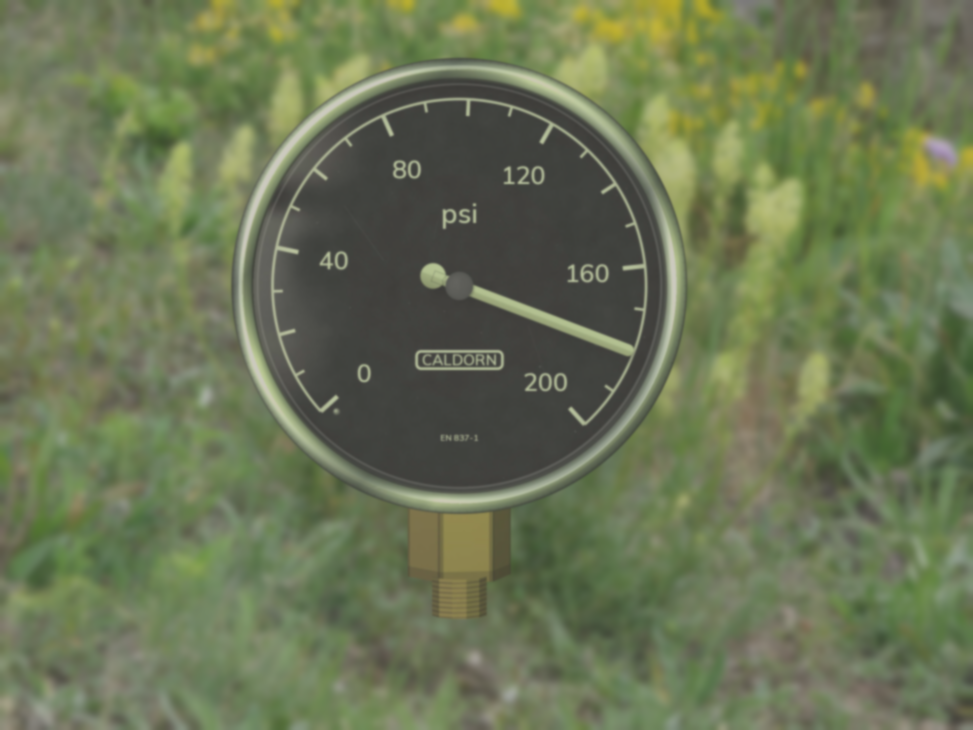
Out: 180; psi
